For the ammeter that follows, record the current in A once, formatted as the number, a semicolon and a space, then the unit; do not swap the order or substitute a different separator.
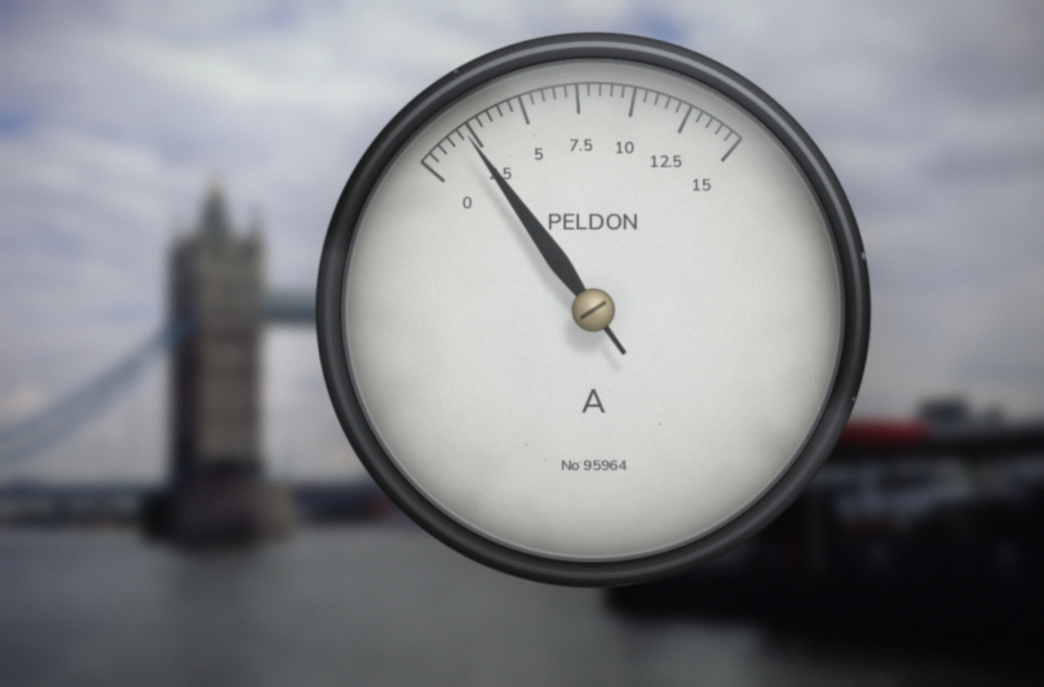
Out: 2.25; A
